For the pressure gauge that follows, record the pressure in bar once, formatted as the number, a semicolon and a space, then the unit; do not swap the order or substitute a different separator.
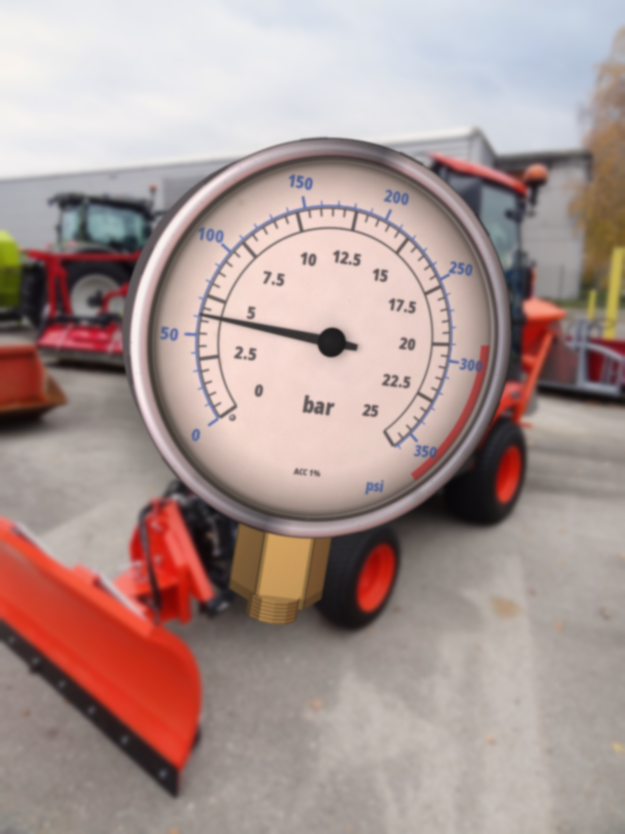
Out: 4.25; bar
